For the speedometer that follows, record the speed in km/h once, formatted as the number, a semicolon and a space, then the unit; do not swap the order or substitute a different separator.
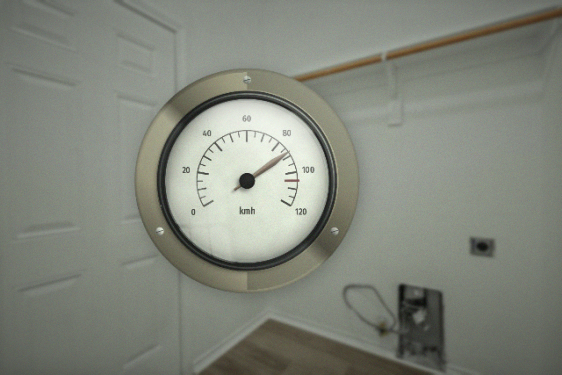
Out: 87.5; km/h
